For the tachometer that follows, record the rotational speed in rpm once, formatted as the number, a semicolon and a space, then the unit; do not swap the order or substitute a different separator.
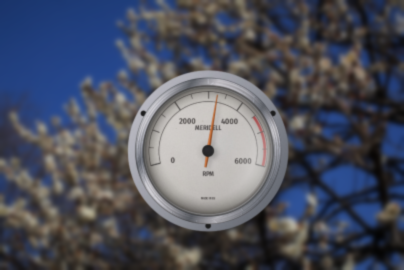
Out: 3250; rpm
